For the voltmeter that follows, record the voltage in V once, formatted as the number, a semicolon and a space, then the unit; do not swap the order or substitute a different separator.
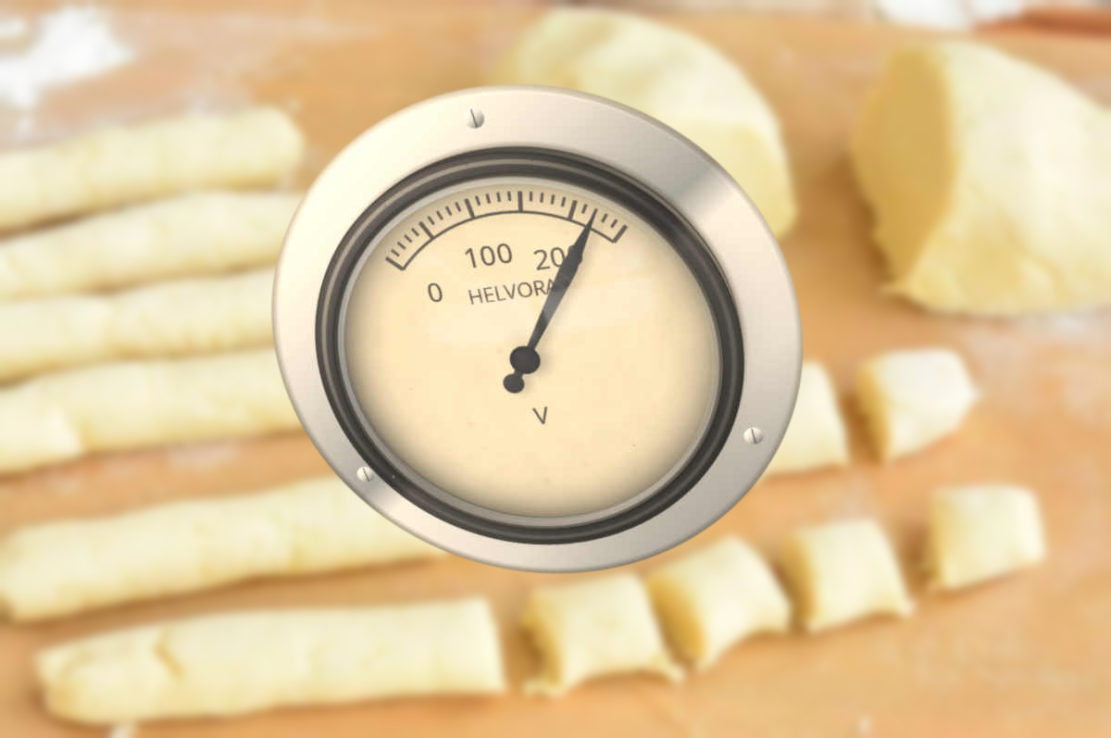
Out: 220; V
